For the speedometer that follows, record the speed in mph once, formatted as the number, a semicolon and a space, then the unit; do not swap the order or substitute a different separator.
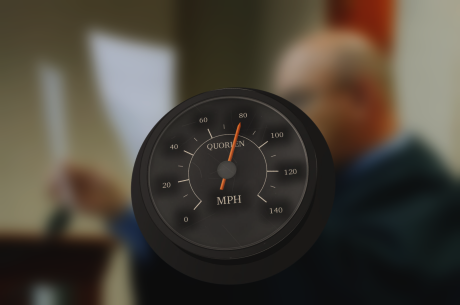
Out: 80; mph
